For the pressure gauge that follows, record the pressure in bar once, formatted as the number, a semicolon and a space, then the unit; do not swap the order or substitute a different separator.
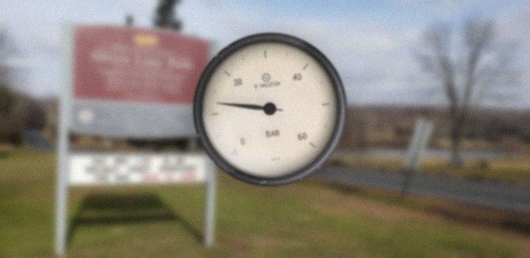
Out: 12.5; bar
